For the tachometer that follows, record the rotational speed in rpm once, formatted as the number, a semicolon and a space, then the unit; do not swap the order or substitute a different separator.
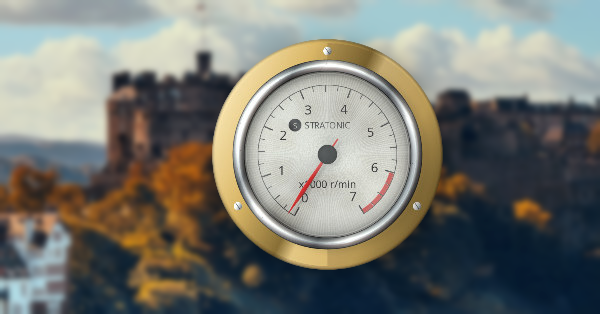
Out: 125; rpm
